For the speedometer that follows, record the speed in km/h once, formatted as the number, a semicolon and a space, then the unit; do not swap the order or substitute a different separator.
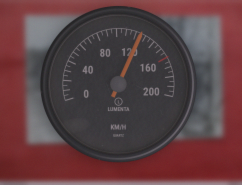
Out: 125; km/h
